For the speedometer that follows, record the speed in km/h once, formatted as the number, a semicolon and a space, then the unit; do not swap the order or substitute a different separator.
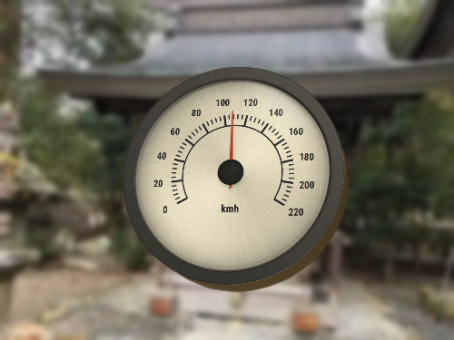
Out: 108; km/h
